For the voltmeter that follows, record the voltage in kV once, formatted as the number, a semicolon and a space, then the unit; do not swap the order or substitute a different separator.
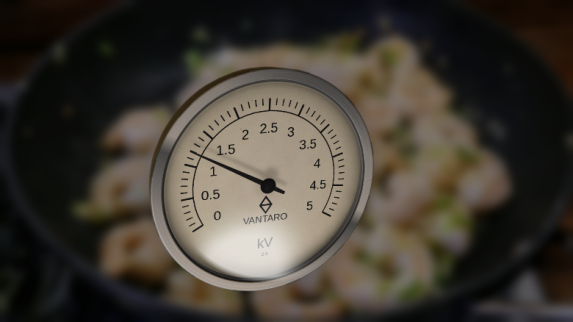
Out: 1.2; kV
